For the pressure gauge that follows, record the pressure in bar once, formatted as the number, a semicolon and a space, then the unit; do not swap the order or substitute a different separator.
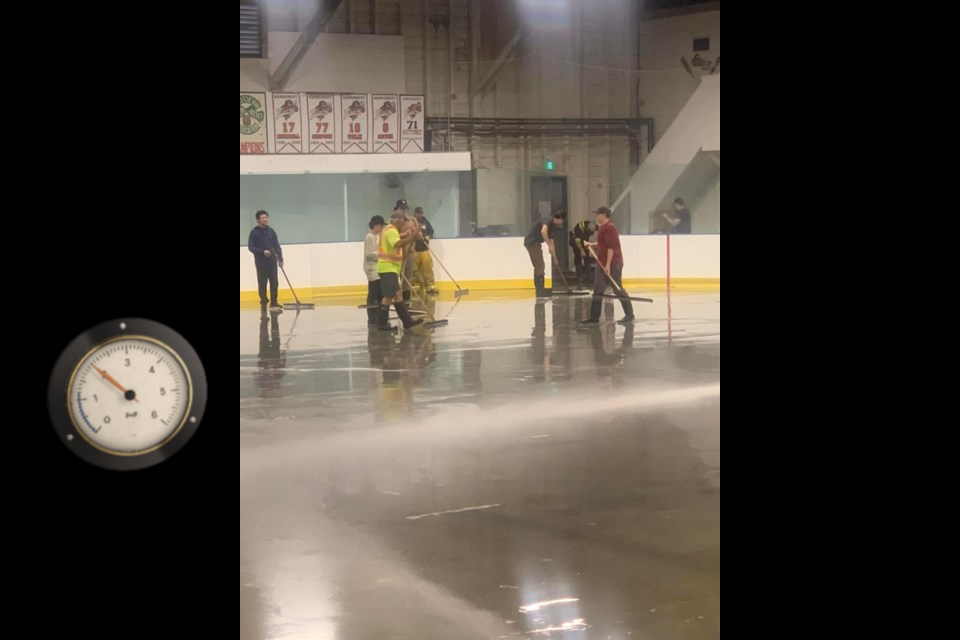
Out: 2; bar
